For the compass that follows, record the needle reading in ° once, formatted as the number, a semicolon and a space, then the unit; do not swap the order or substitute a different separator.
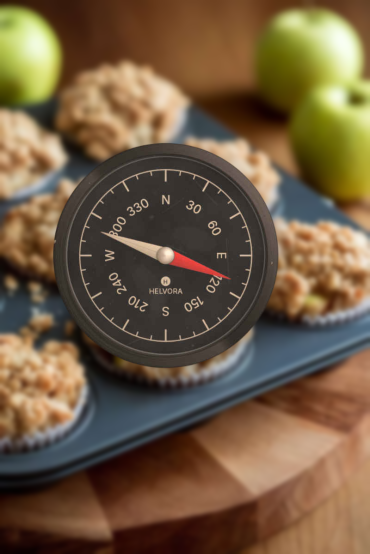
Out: 110; °
